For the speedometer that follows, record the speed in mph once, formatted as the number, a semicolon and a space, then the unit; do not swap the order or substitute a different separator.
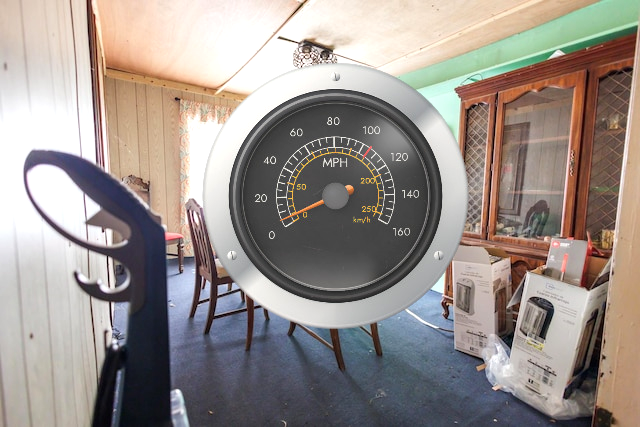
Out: 5; mph
